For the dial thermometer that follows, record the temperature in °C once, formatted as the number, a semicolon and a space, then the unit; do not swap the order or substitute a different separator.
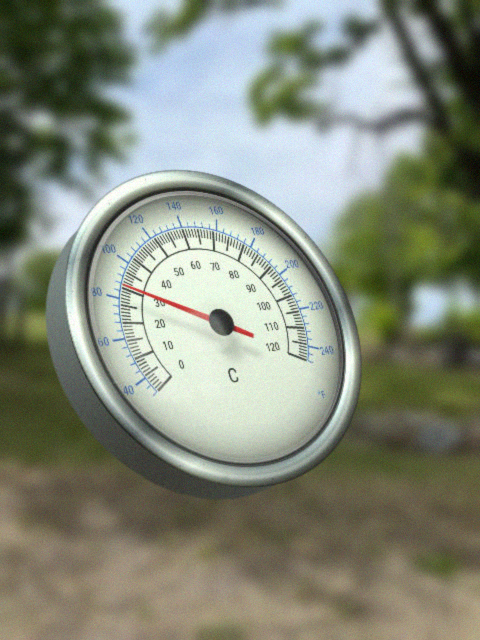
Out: 30; °C
